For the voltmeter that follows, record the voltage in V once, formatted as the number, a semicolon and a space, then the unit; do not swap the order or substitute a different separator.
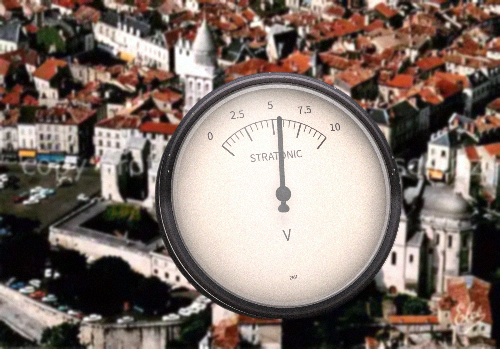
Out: 5.5; V
